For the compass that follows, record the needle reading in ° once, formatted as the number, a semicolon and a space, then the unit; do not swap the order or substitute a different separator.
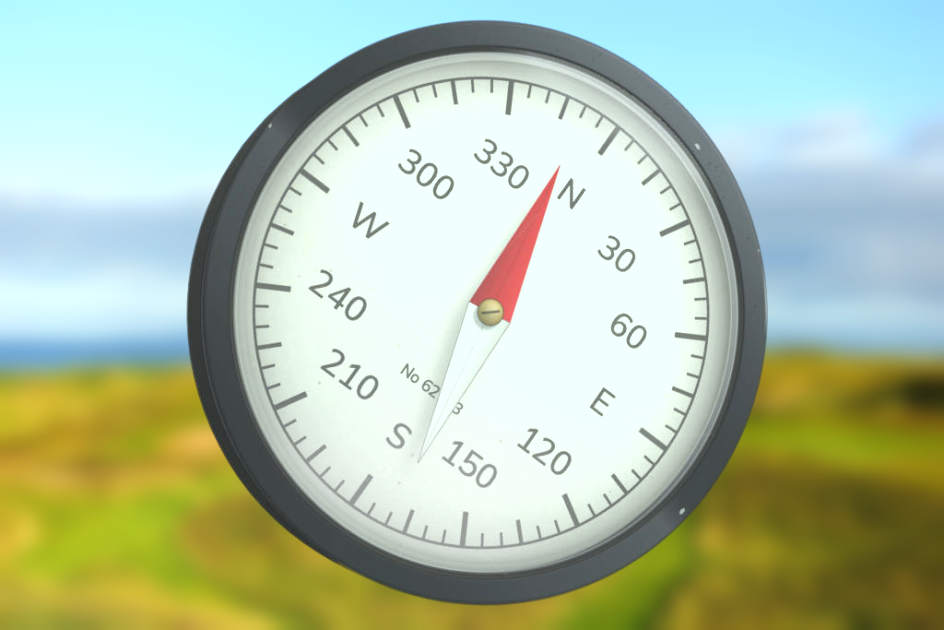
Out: 350; °
